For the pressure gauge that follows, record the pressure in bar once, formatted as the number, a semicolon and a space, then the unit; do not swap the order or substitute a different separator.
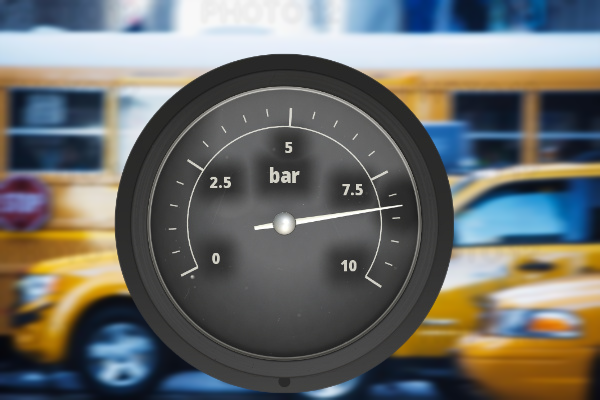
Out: 8.25; bar
